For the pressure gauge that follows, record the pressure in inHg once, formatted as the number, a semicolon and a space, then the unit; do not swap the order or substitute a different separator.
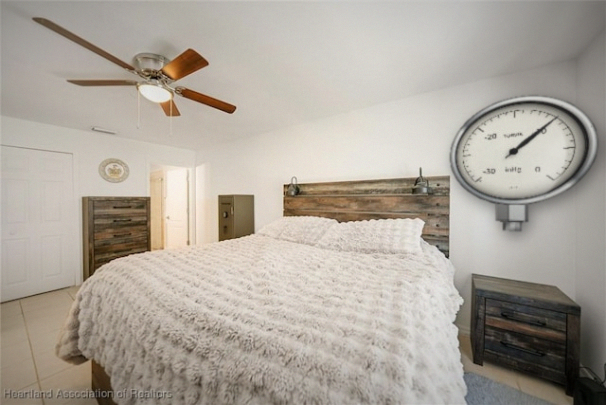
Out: -10; inHg
